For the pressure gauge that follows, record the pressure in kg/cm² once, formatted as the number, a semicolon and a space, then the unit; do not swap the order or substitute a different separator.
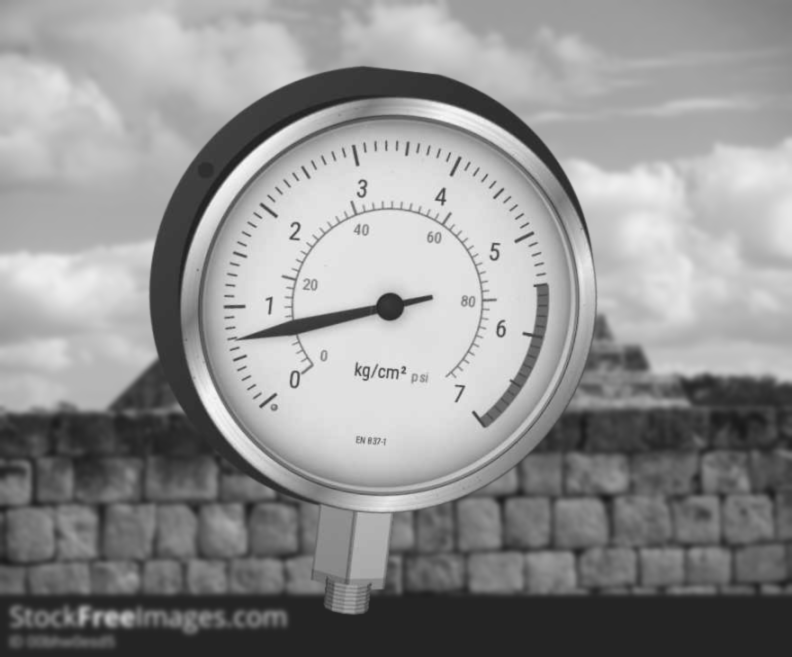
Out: 0.7; kg/cm²
